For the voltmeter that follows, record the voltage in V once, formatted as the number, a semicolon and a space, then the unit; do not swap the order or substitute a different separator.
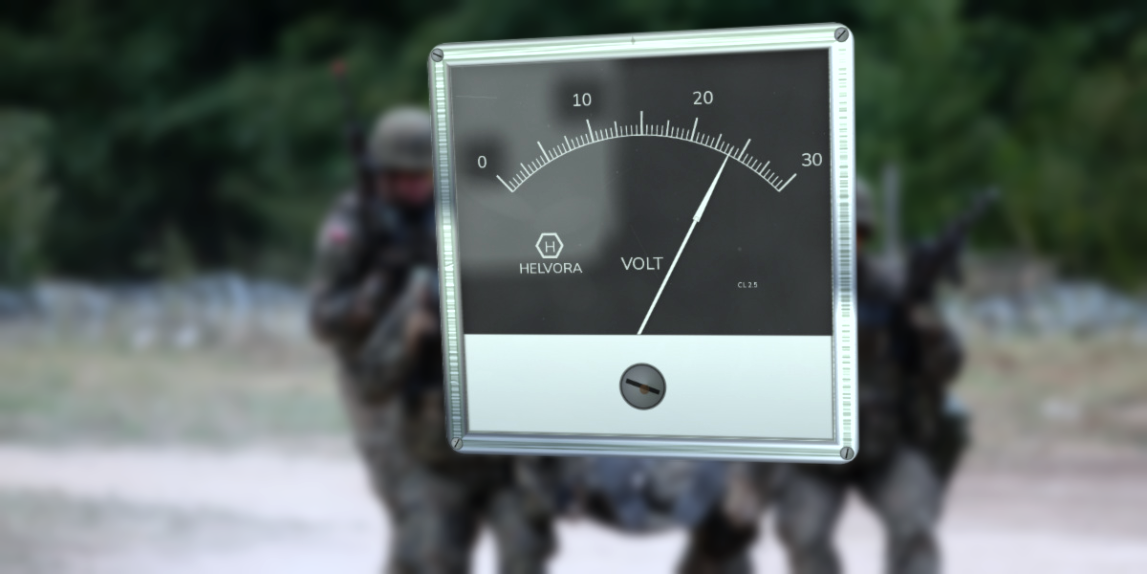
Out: 24; V
